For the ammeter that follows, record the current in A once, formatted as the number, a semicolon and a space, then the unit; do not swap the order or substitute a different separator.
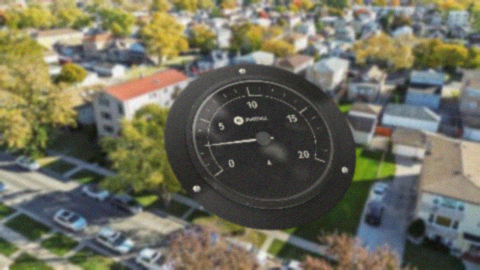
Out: 2.5; A
